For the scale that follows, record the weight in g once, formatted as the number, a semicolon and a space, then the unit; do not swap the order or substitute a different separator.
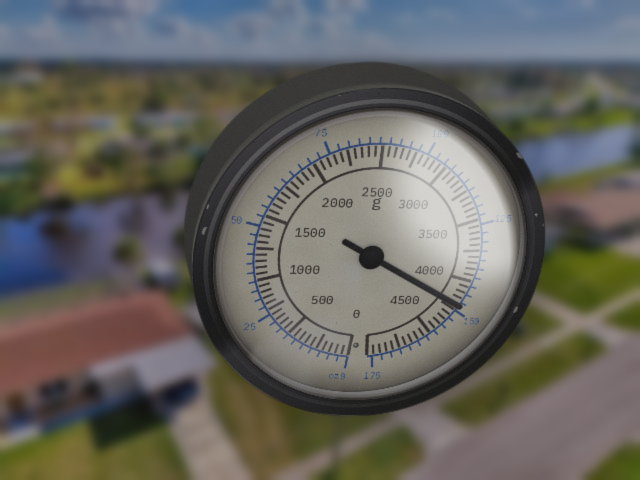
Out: 4200; g
